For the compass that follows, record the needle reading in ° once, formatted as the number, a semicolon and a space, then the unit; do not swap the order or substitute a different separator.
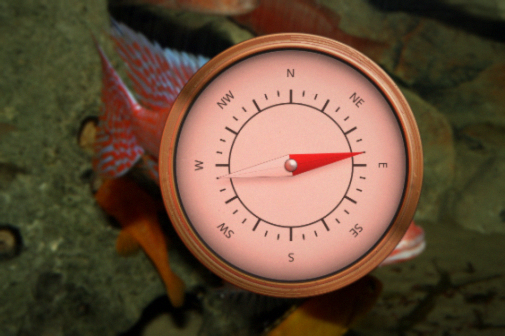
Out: 80; °
